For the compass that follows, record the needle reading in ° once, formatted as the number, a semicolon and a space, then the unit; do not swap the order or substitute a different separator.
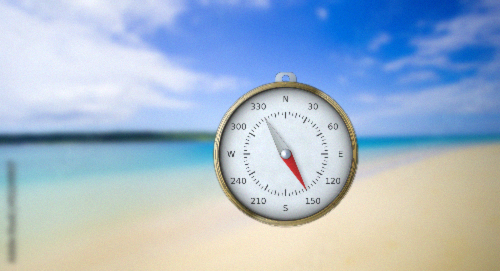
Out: 150; °
